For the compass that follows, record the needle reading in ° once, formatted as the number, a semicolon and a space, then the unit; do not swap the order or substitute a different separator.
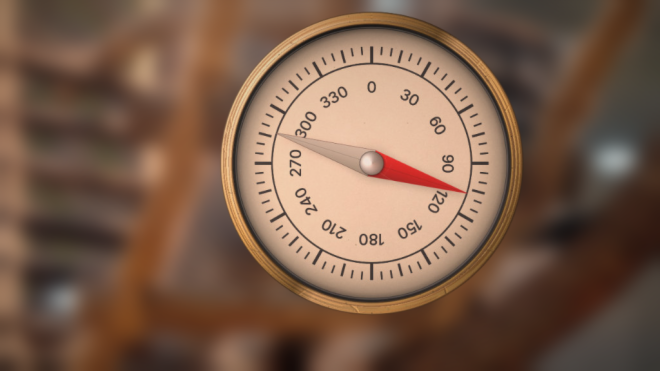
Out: 107.5; °
